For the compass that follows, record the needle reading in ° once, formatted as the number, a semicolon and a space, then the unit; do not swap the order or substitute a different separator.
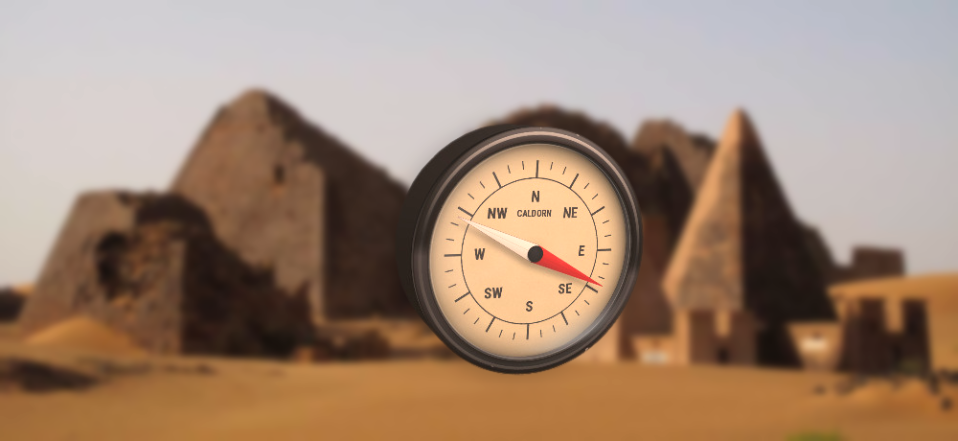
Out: 115; °
